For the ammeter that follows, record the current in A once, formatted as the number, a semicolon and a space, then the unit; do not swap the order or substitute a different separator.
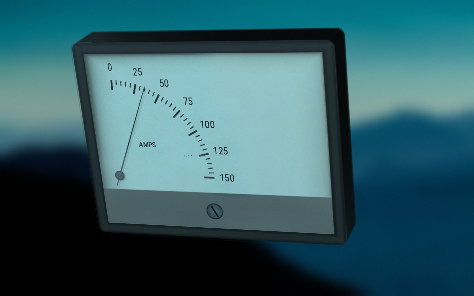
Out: 35; A
